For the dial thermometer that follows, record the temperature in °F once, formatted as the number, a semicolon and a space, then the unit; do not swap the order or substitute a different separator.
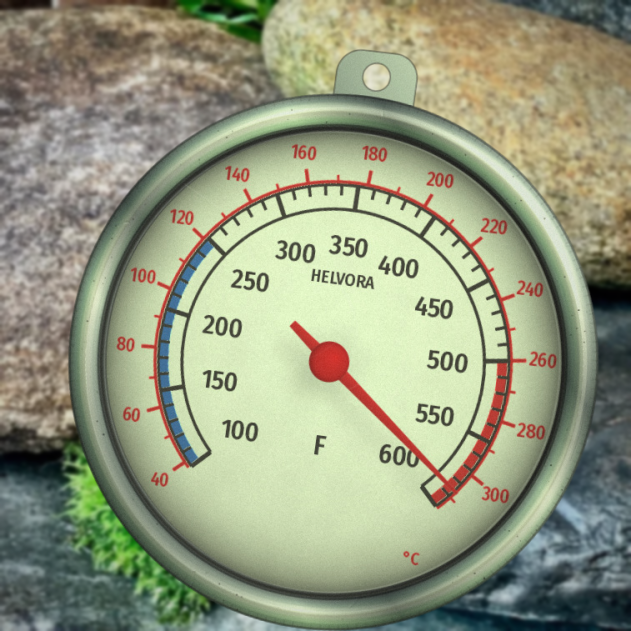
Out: 585; °F
